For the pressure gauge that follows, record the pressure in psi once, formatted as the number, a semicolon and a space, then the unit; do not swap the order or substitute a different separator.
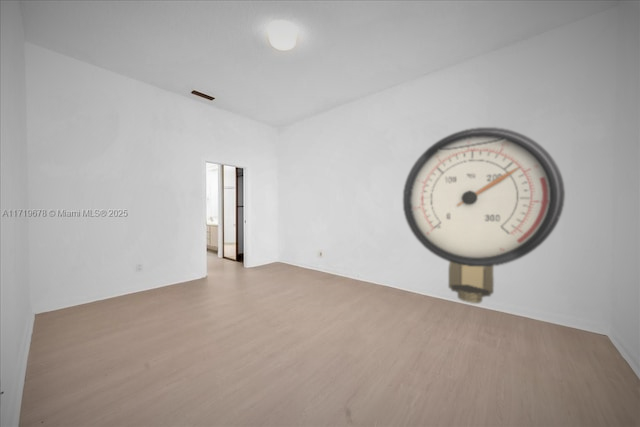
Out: 210; psi
